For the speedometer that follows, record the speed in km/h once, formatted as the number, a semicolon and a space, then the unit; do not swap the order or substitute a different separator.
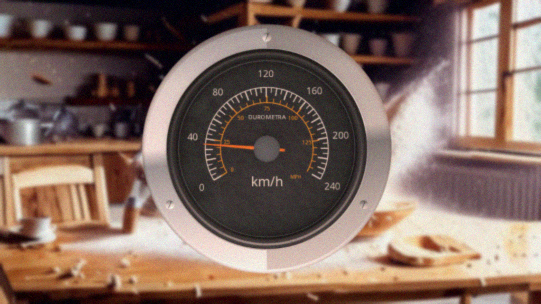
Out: 35; km/h
